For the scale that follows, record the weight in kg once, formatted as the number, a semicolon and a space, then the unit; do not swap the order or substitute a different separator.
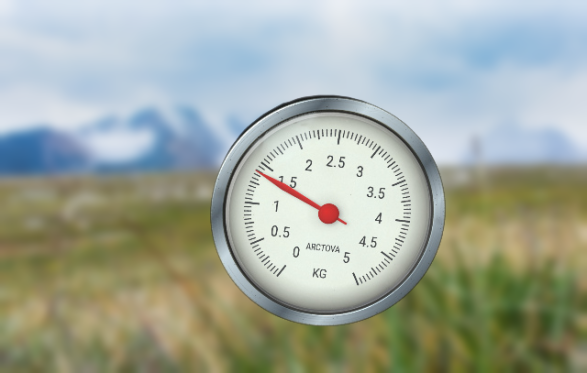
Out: 1.4; kg
